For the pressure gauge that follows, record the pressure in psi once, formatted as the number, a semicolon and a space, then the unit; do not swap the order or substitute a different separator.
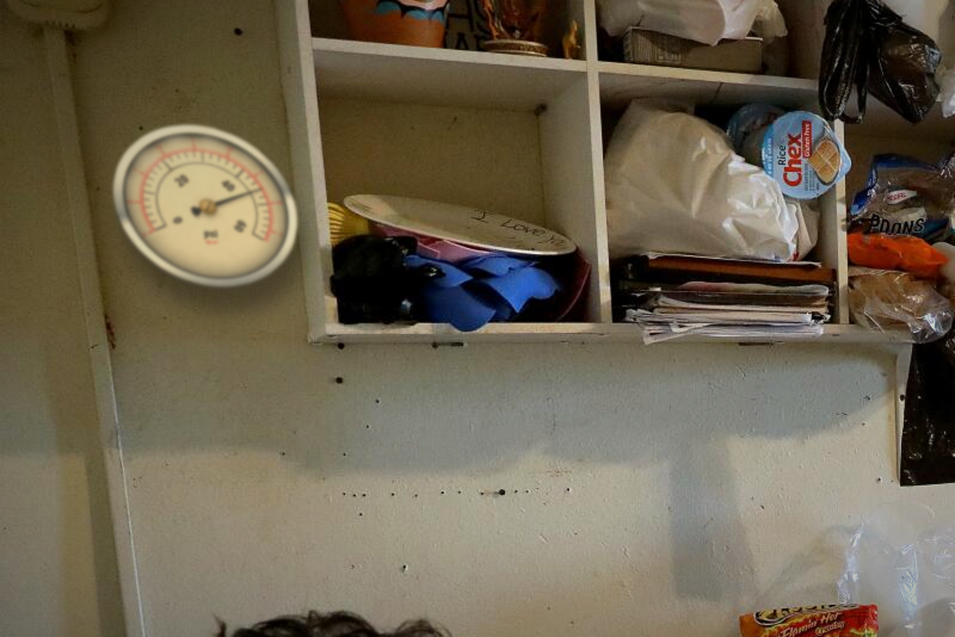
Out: 46; psi
